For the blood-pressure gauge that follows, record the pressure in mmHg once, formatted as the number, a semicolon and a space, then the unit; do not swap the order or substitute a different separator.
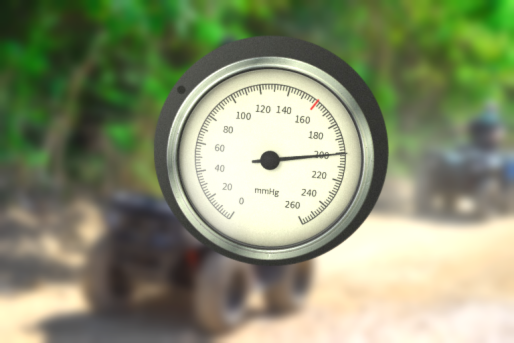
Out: 200; mmHg
